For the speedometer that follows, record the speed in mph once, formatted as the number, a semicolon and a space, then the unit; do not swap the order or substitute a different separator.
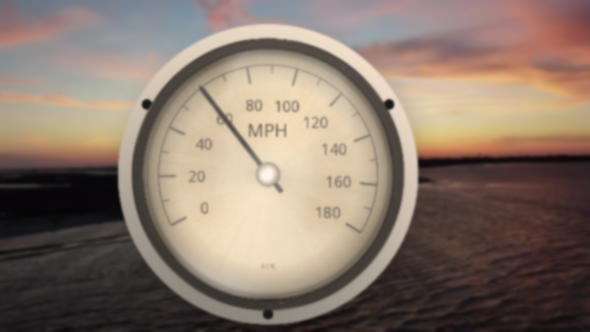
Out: 60; mph
